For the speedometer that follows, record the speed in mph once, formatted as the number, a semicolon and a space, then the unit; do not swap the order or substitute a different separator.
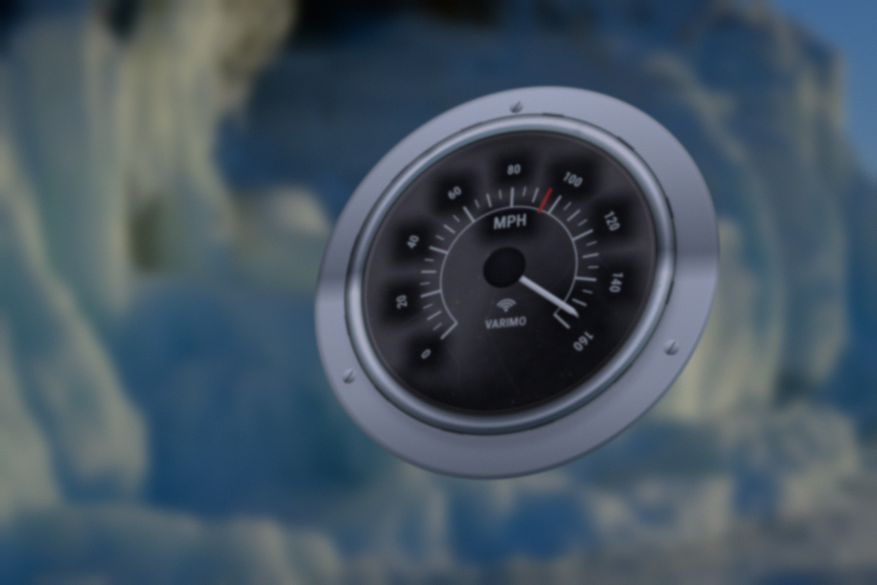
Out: 155; mph
